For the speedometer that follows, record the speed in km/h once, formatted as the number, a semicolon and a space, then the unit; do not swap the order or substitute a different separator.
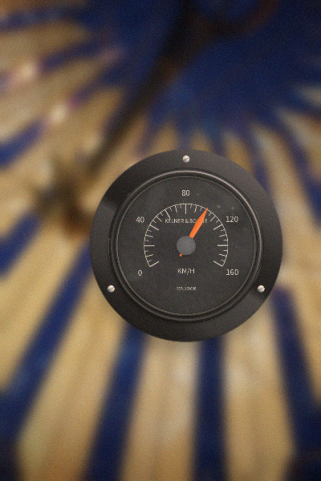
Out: 100; km/h
